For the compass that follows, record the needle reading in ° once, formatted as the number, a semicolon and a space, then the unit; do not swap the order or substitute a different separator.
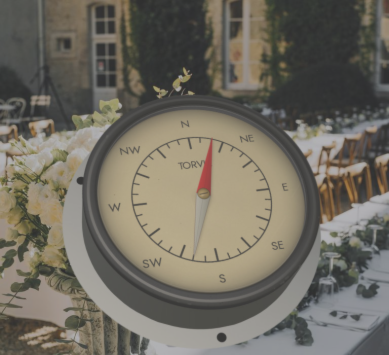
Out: 20; °
